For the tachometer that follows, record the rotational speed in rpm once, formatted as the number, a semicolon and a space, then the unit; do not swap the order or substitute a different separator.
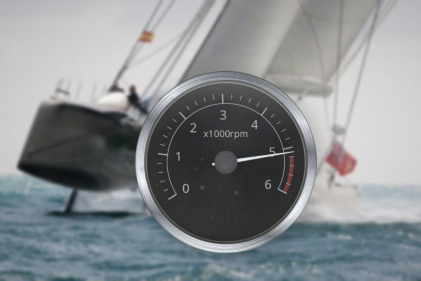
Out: 5100; rpm
